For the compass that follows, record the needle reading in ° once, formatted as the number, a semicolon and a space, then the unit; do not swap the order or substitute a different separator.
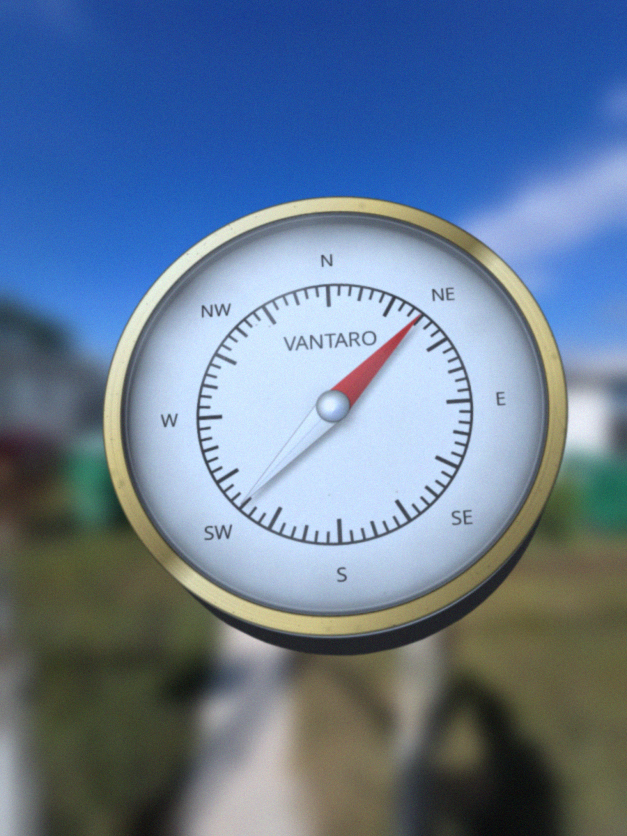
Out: 45; °
